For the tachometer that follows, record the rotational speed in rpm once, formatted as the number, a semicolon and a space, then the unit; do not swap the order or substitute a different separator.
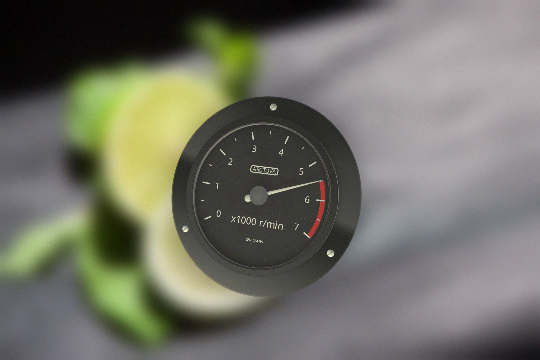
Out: 5500; rpm
